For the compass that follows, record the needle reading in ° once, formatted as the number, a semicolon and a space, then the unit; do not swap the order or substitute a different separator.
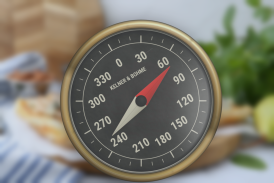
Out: 70; °
